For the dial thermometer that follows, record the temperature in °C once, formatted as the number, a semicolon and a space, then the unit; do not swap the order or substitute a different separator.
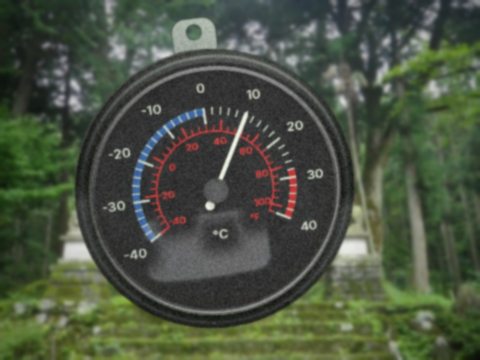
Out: 10; °C
